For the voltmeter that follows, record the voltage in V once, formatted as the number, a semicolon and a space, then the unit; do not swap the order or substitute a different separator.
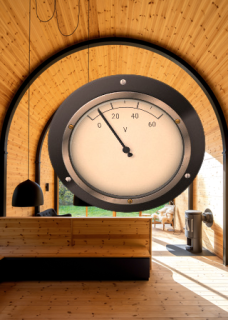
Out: 10; V
